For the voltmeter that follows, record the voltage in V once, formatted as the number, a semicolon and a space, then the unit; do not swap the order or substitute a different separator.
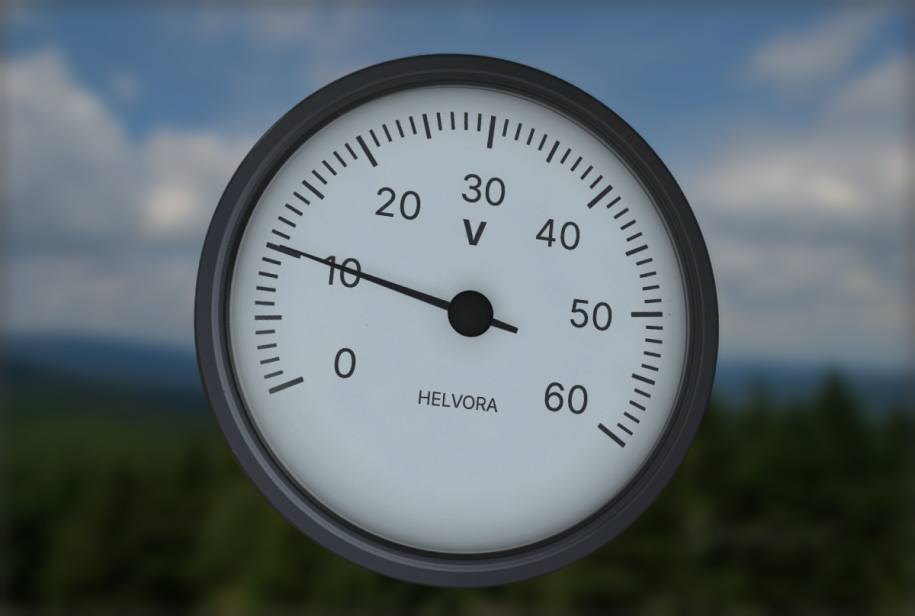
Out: 10; V
